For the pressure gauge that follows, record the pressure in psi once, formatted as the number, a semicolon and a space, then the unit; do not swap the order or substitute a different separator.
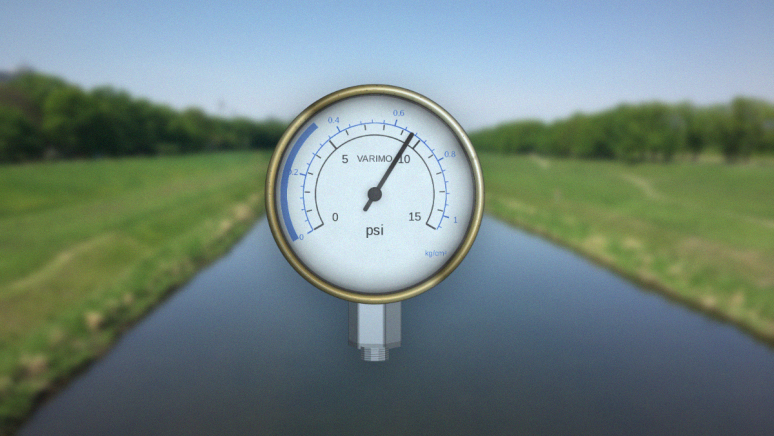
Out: 9.5; psi
